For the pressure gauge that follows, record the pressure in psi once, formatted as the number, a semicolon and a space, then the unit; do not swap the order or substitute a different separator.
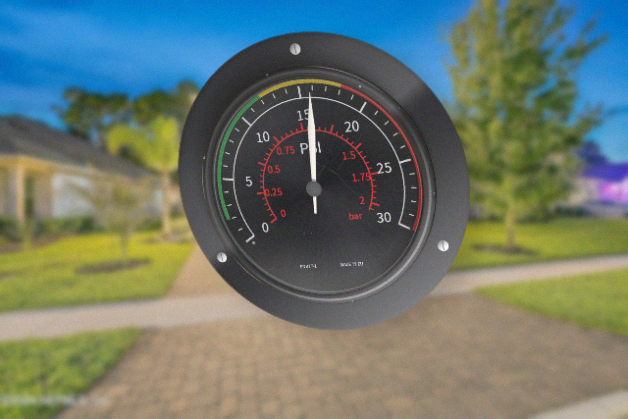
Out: 16; psi
